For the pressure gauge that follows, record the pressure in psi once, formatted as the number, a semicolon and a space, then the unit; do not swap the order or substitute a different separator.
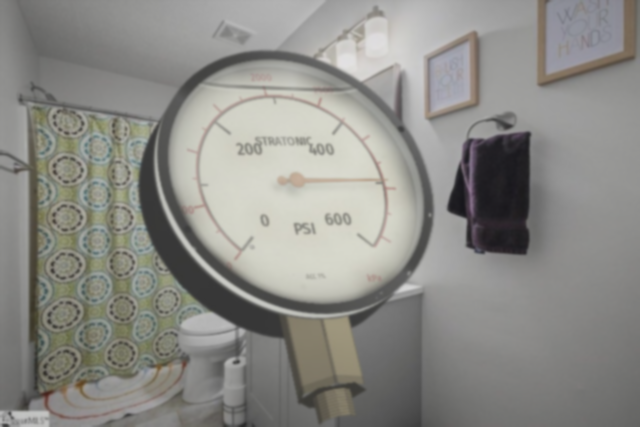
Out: 500; psi
